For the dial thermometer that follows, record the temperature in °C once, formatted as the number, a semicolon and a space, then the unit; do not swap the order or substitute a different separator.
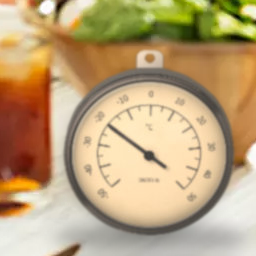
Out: -20; °C
